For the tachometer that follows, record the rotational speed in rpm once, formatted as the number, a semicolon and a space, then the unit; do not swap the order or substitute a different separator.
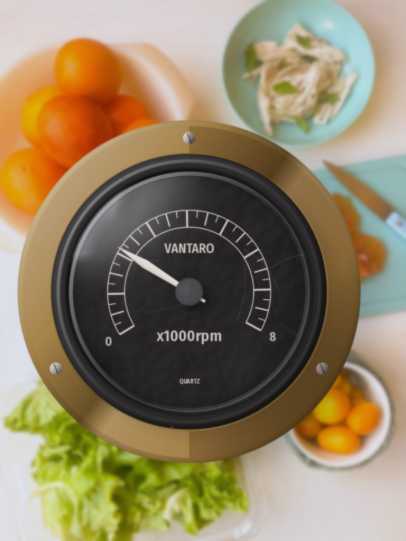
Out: 2125; rpm
